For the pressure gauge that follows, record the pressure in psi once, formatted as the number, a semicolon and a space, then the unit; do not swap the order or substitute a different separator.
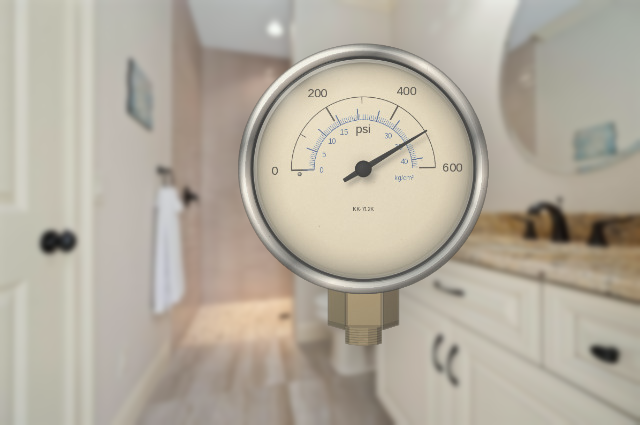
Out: 500; psi
